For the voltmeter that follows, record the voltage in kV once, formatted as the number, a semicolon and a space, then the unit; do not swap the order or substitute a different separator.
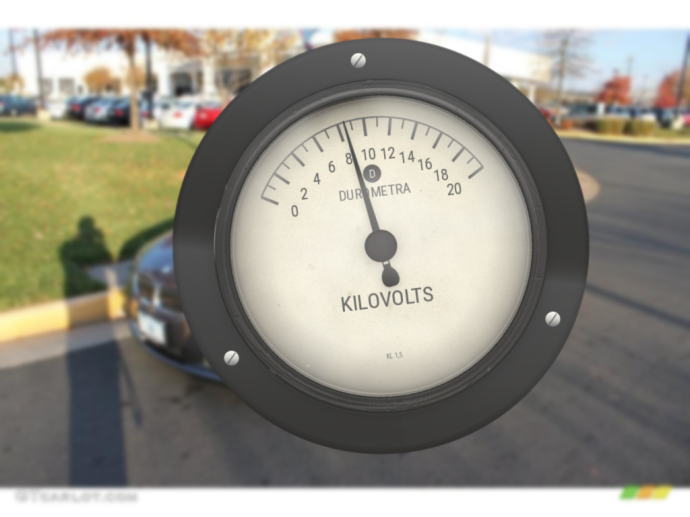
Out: 8.5; kV
